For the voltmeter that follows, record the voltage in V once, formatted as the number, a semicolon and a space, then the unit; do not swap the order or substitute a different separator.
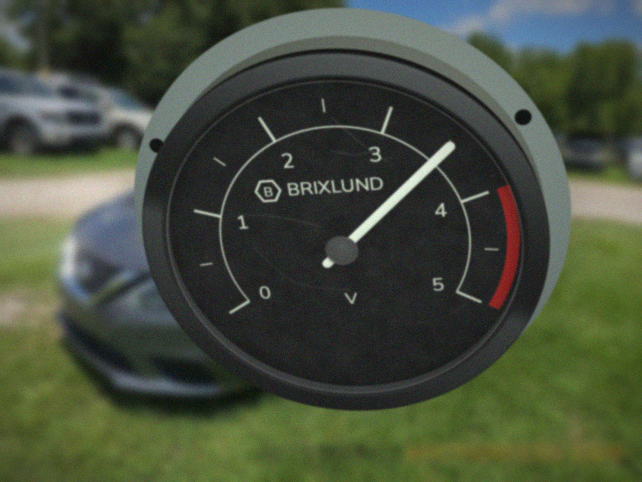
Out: 3.5; V
